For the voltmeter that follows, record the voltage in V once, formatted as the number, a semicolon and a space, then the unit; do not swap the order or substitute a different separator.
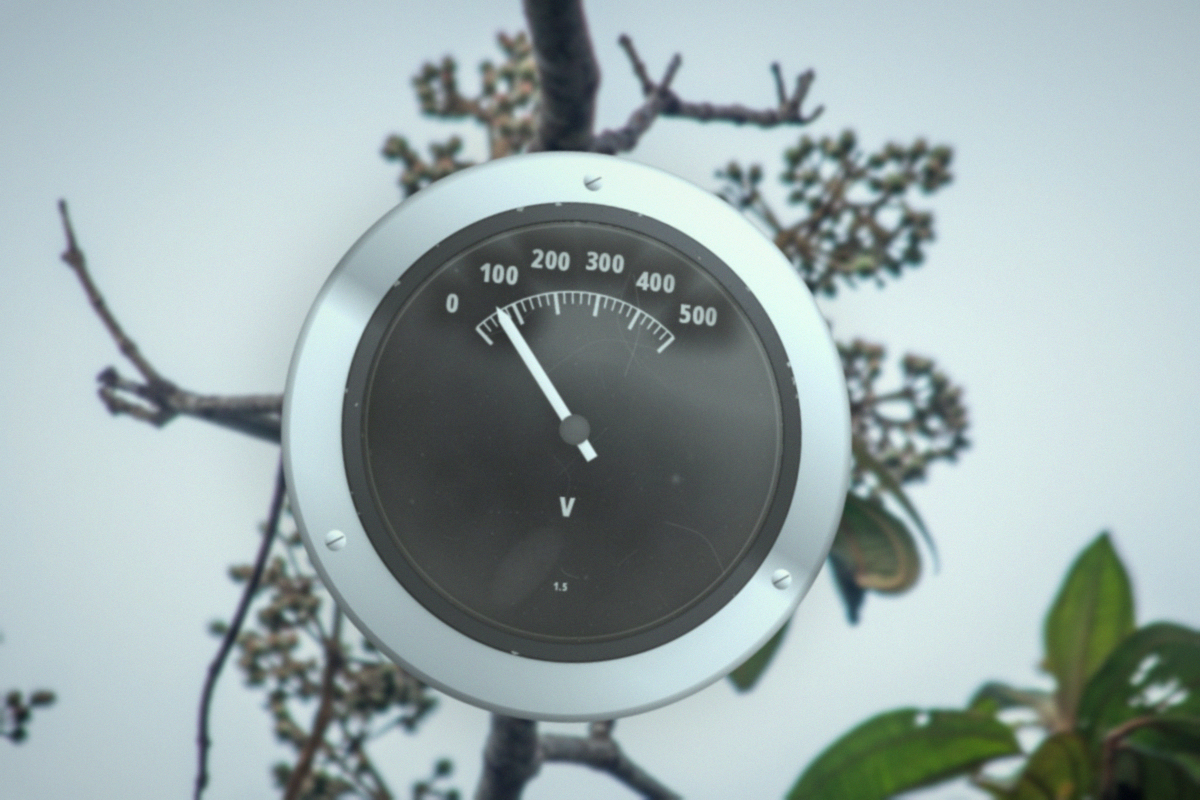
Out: 60; V
